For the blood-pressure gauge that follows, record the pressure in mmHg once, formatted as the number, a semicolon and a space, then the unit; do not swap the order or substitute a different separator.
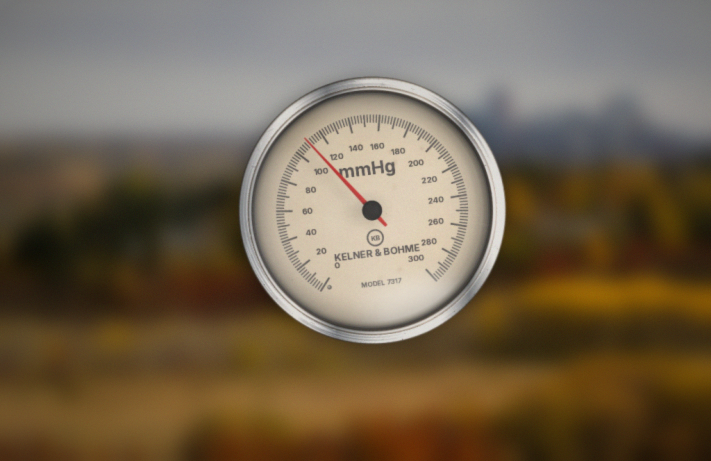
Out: 110; mmHg
